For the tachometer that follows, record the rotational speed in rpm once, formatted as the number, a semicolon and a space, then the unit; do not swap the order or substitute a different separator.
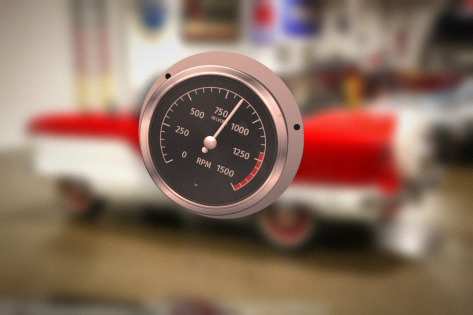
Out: 850; rpm
